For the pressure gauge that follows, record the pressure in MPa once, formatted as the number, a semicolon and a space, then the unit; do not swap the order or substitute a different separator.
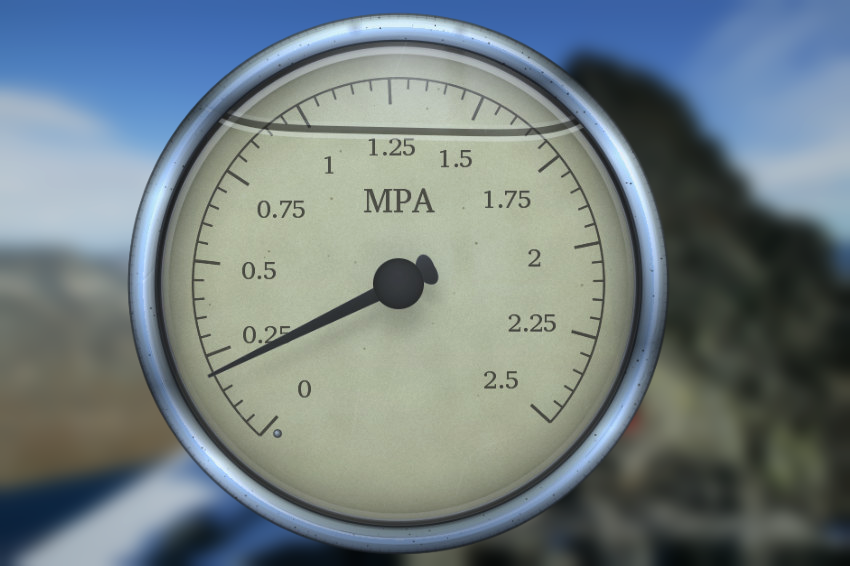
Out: 0.2; MPa
